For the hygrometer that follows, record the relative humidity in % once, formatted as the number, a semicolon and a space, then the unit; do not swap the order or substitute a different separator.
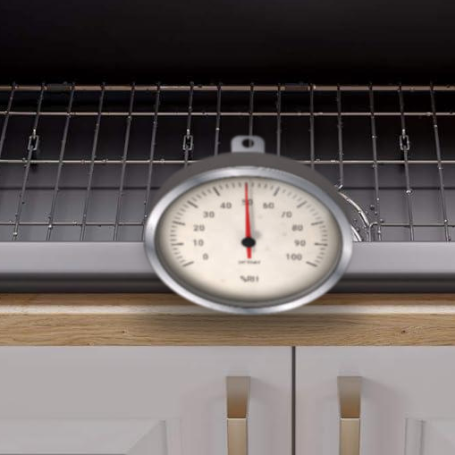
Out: 50; %
